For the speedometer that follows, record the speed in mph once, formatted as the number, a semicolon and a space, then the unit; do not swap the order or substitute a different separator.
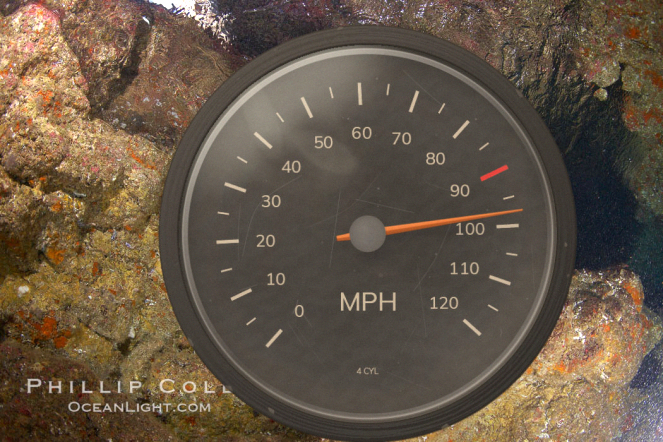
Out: 97.5; mph
